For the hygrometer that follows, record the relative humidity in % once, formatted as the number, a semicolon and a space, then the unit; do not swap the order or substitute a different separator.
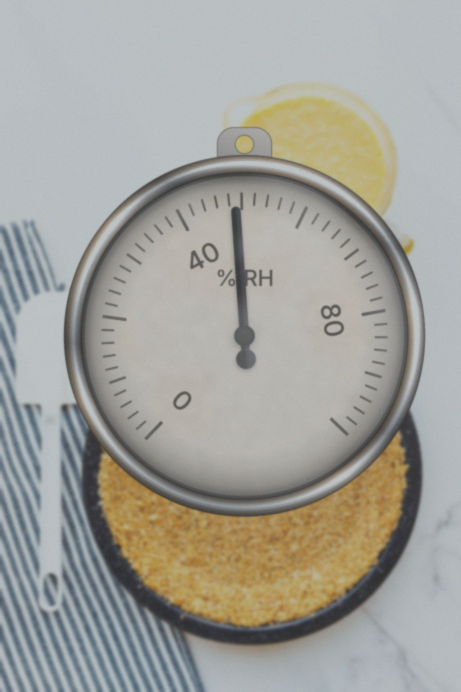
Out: 49; %
